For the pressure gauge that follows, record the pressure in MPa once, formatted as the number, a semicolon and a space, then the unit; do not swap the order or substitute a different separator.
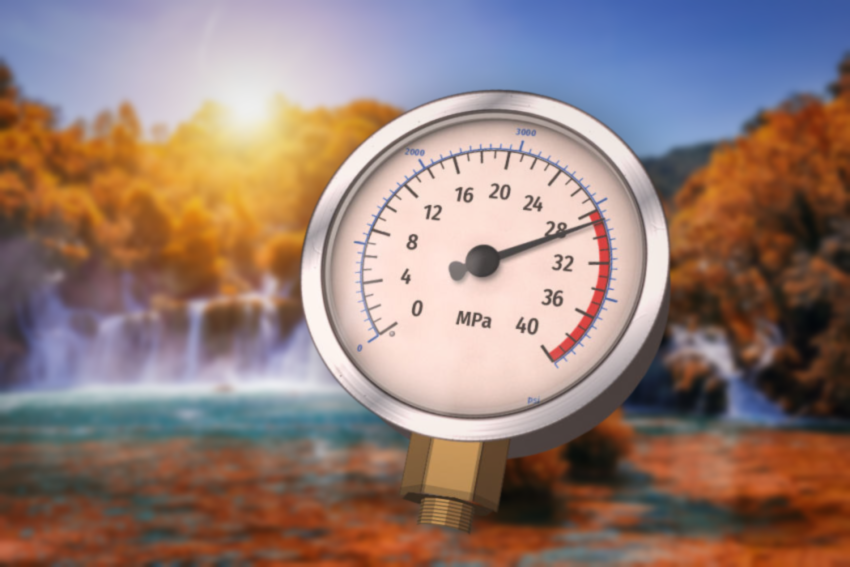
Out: 29; MPa
